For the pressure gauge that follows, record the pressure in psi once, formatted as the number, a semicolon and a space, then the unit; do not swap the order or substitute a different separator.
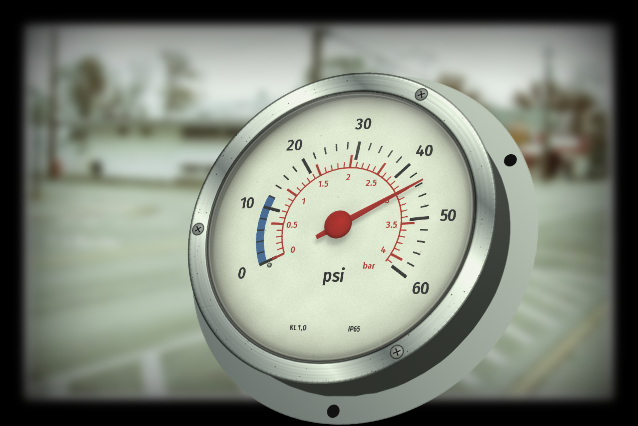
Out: 44; psi
